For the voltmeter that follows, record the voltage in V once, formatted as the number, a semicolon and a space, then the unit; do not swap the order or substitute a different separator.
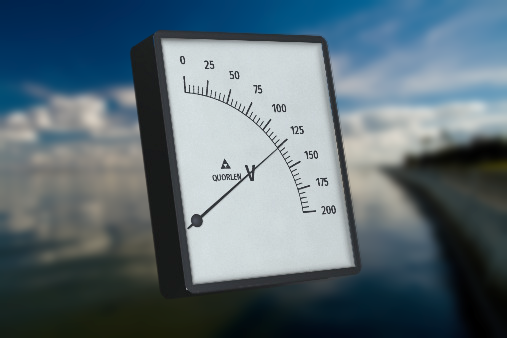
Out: 125; V
